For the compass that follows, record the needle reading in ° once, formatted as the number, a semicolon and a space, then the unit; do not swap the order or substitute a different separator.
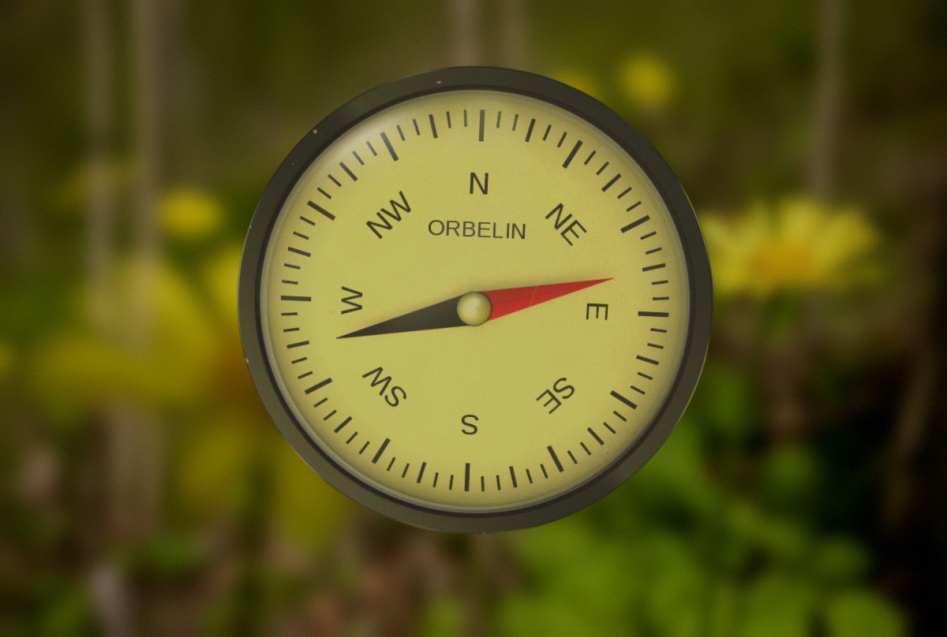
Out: 75; °
